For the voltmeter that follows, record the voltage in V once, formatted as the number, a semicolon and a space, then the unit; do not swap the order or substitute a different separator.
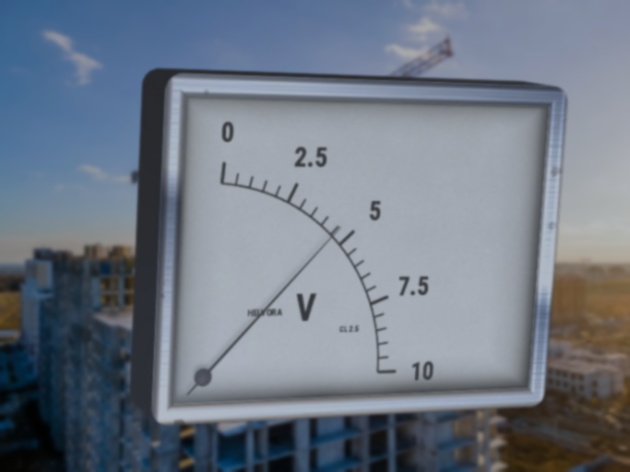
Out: 4.5; V
